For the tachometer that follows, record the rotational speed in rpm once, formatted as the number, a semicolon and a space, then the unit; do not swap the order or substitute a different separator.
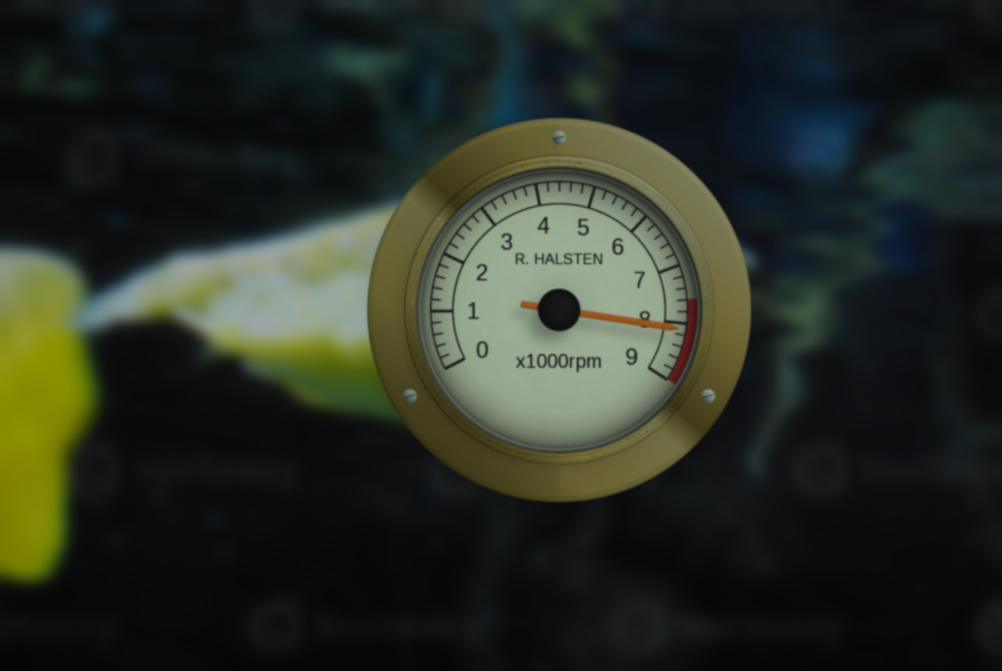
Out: 8100; rpm
